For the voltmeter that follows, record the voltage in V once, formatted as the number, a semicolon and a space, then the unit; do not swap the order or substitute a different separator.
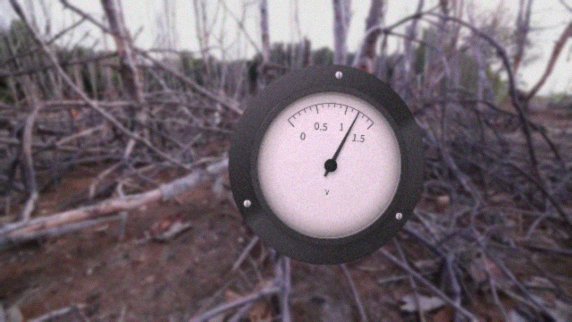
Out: 1.2; V
